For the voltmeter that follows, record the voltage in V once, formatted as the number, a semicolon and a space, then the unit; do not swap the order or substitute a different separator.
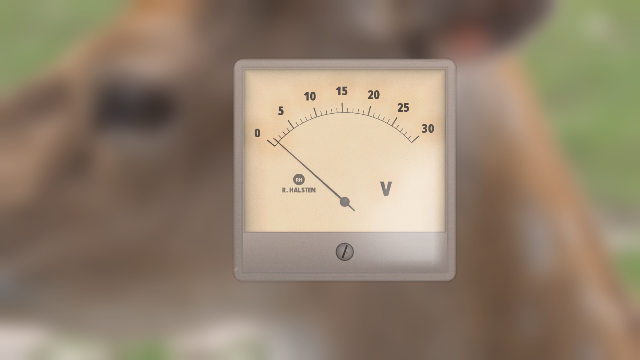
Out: 1; V
